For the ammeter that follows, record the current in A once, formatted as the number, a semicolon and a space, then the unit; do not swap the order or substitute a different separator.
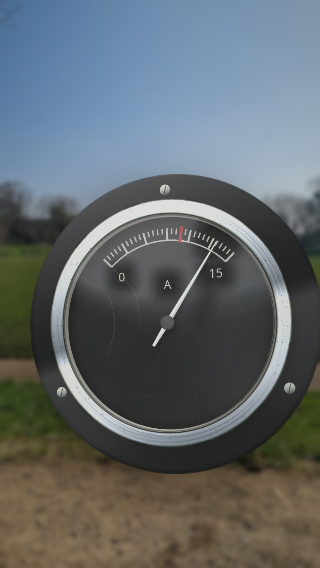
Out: 13; A
